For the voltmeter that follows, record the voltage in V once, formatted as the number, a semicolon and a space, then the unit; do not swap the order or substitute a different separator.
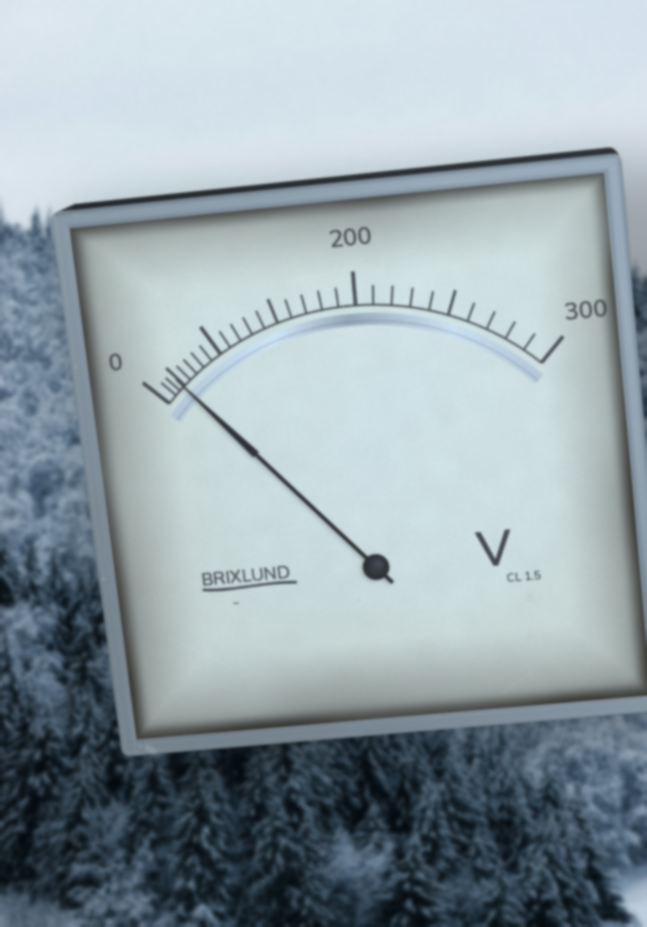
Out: 50; V
